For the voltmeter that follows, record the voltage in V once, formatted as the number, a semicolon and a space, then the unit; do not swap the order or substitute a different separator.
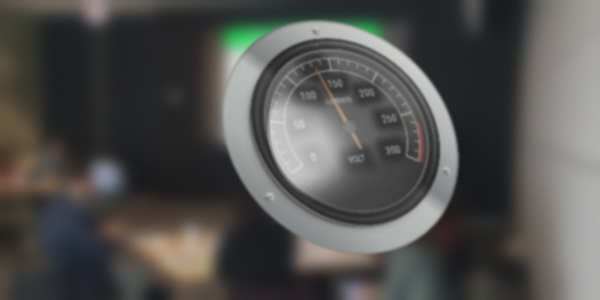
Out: 130; V
